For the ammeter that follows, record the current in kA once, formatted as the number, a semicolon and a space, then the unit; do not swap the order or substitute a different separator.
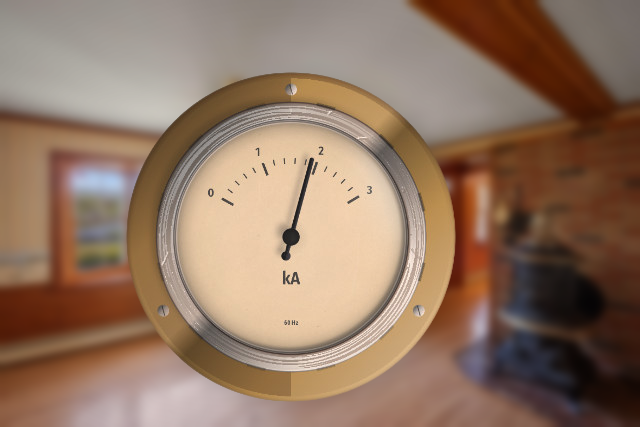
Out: 1.9; kA
